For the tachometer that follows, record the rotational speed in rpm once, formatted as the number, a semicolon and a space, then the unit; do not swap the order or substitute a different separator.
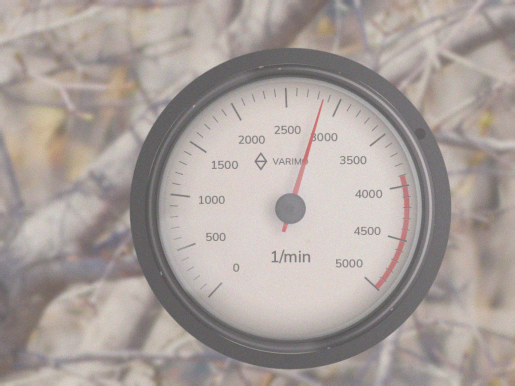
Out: 2850; rpm
